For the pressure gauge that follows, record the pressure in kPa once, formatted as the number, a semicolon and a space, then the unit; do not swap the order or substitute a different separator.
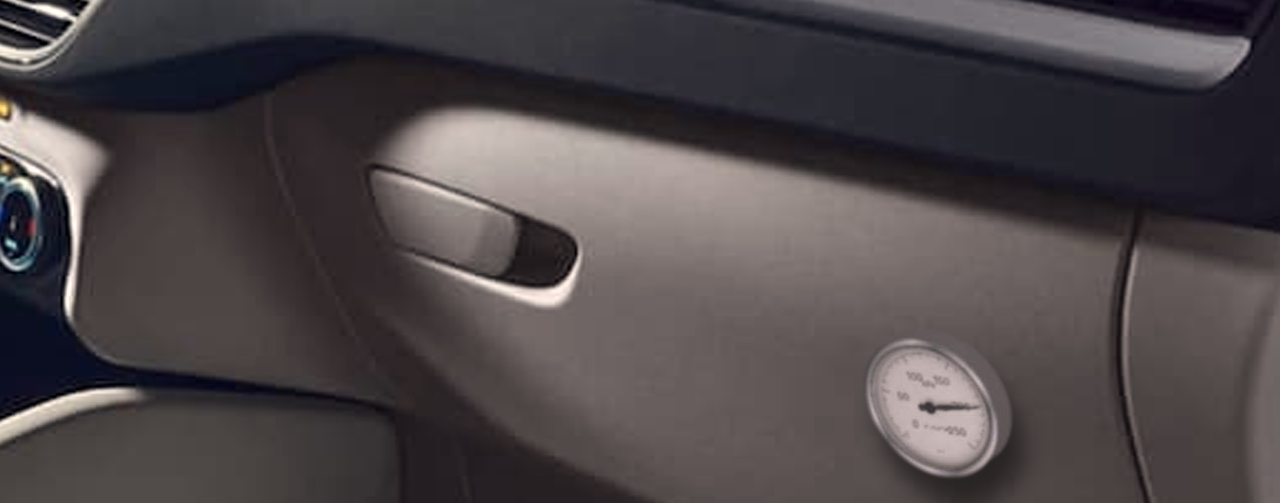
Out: 200; kPa
